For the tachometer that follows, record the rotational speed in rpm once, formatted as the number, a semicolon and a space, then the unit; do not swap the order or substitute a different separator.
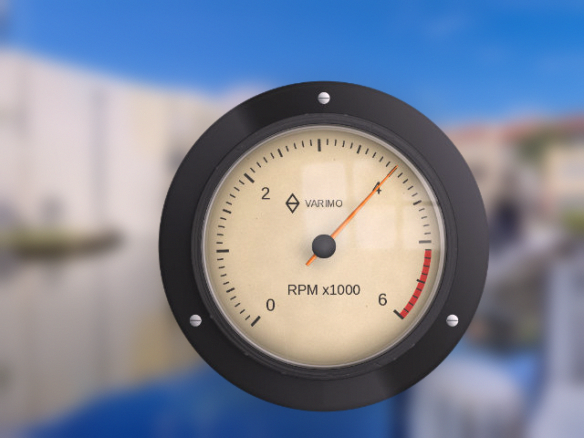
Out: 4000; rpm
